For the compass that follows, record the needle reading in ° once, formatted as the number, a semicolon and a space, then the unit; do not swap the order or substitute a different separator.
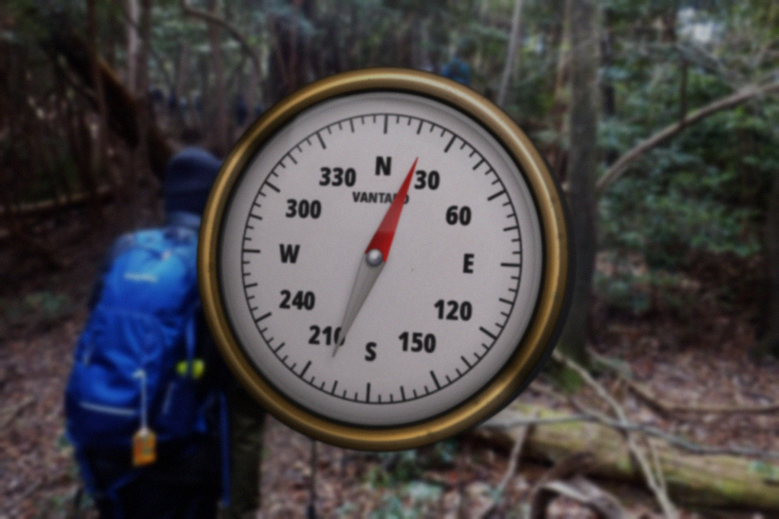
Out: 20; °
